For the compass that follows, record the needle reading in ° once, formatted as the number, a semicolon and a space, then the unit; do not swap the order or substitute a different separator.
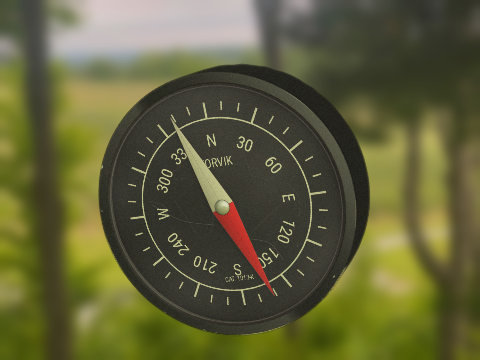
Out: 160; °
